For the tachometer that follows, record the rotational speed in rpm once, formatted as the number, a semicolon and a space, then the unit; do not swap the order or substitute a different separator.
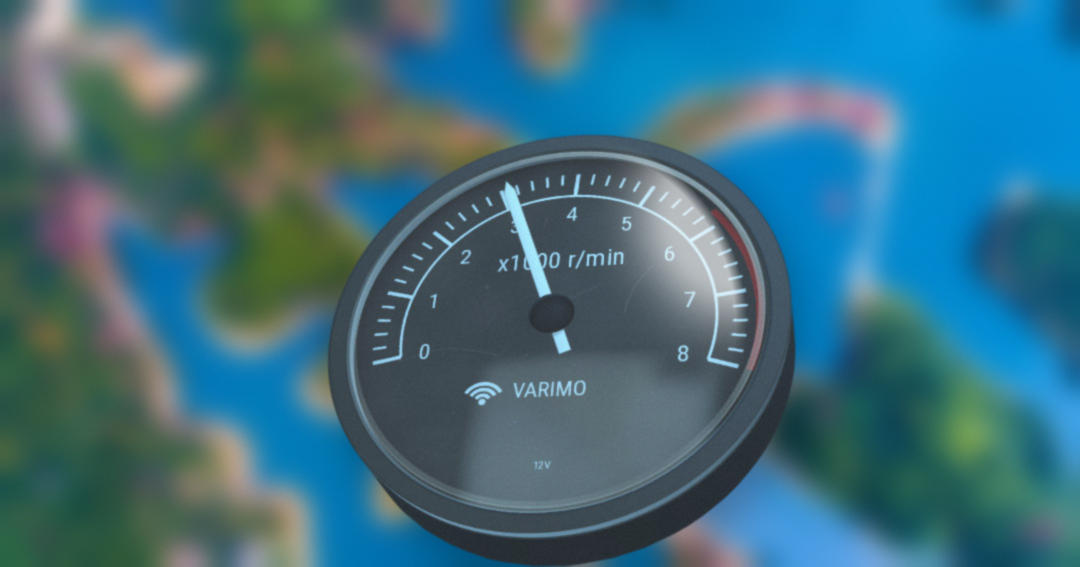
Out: 3100; rpm
